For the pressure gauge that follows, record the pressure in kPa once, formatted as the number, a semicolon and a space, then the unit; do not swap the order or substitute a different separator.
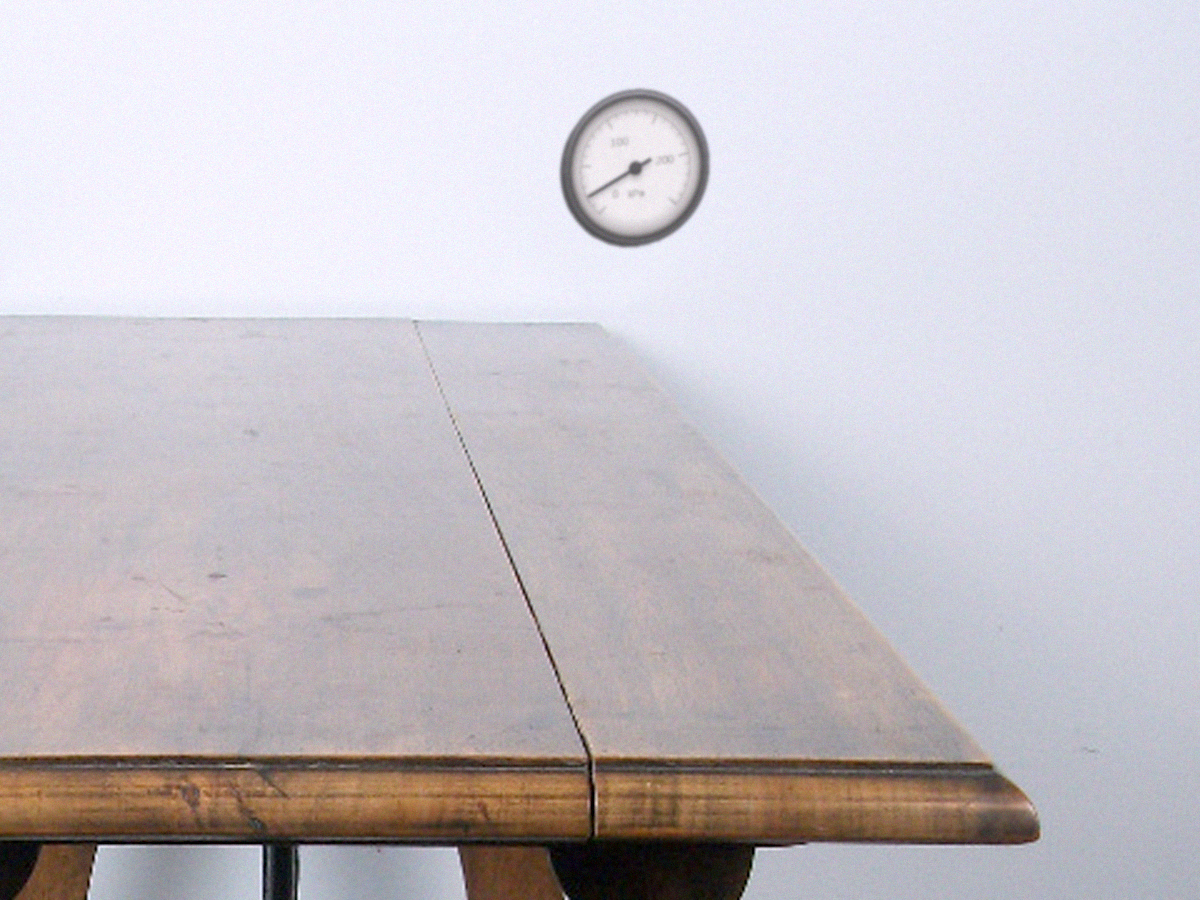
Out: 20; kPa
